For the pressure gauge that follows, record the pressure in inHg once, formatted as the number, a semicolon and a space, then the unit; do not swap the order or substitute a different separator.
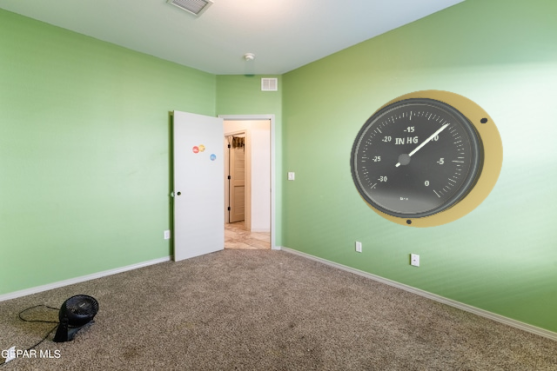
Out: -10; inHg
